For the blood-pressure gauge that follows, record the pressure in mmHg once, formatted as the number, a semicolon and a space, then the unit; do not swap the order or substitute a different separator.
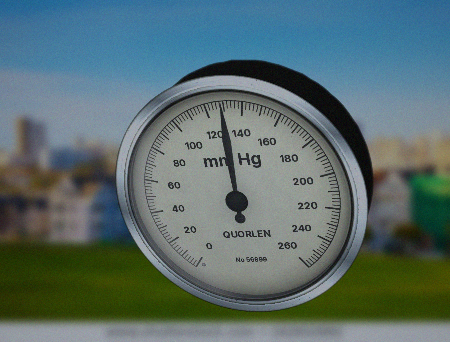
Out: 130; mmHg
